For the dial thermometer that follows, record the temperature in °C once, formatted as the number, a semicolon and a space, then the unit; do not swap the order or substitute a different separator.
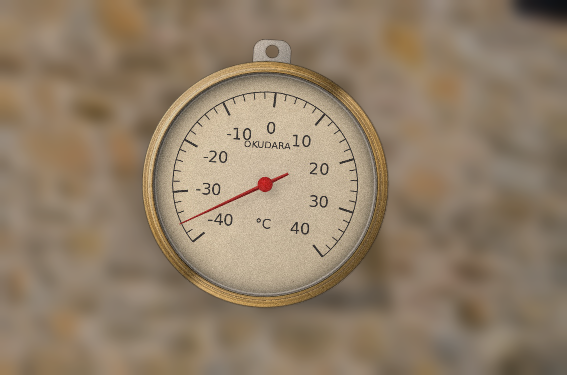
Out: -36; °C
